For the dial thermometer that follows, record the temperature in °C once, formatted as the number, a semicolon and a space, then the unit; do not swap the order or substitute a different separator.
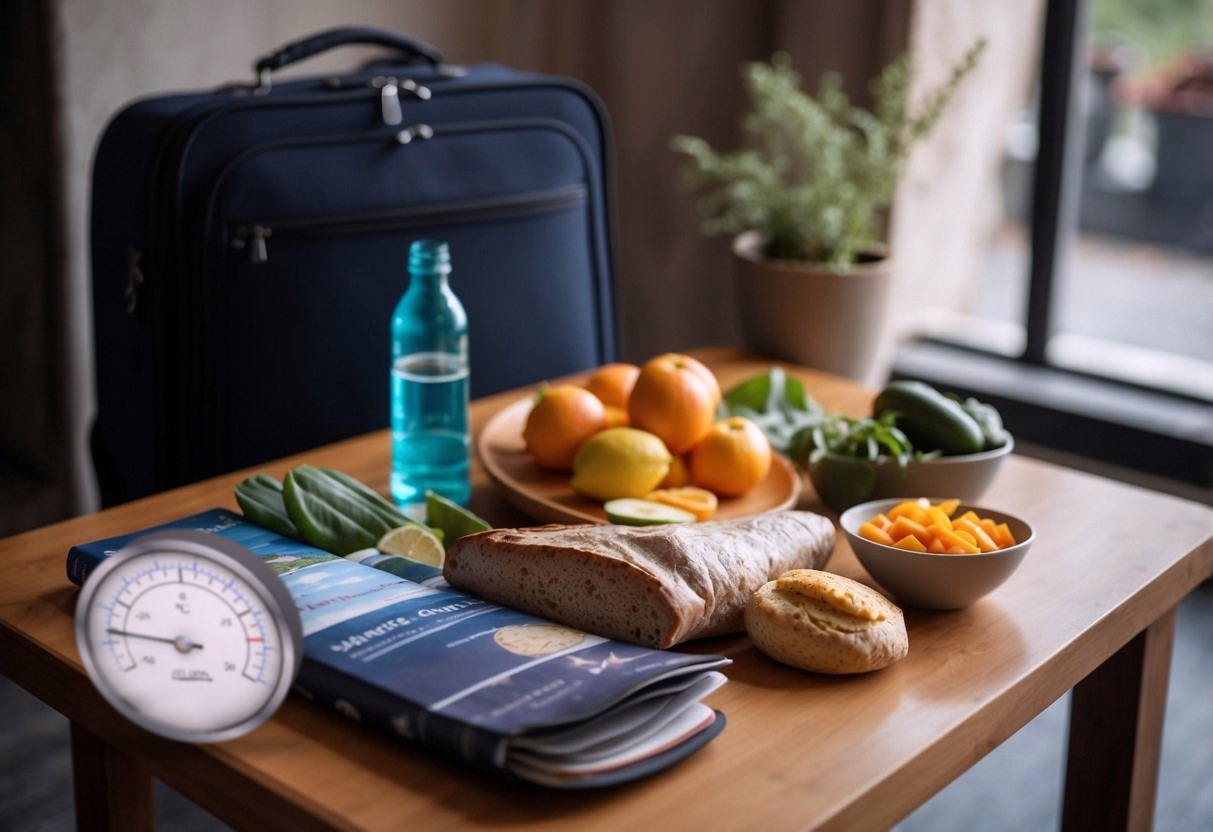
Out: -35; °C
